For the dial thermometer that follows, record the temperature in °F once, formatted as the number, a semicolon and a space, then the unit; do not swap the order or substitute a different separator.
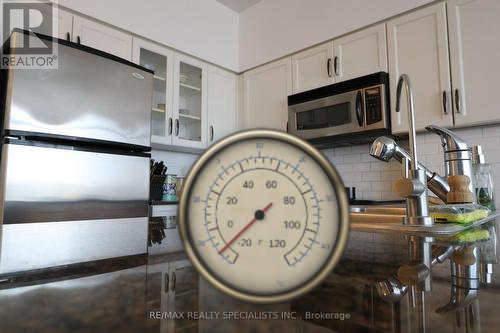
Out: -12; °F
